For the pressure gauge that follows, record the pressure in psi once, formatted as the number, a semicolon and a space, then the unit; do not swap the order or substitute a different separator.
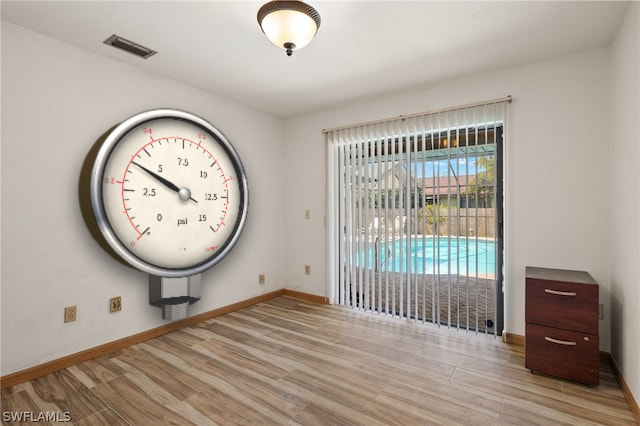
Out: 4; psi
